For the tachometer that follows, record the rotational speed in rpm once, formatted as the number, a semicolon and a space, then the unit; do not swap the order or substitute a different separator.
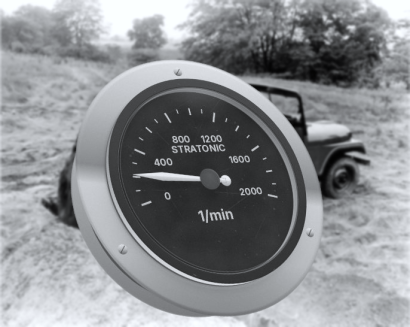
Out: 200; rpm
